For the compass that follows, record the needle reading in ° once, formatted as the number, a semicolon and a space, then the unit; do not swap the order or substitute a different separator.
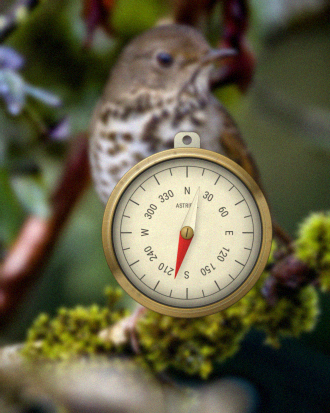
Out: 195; °
